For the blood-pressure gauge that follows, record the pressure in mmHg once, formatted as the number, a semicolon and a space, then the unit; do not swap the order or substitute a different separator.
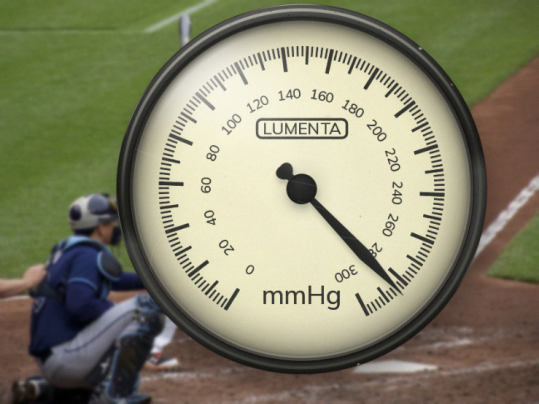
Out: 284; mmHg
